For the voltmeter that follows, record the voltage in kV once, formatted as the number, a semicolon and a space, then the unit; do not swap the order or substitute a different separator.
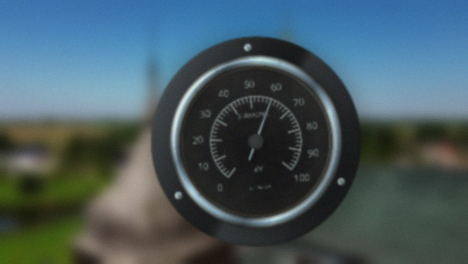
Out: 60; kV
